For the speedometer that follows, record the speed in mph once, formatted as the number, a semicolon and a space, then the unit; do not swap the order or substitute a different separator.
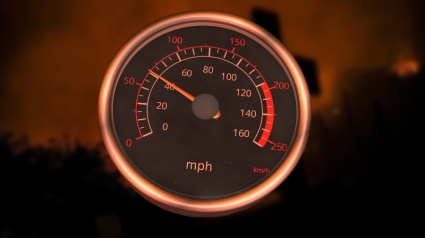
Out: 40; mph
